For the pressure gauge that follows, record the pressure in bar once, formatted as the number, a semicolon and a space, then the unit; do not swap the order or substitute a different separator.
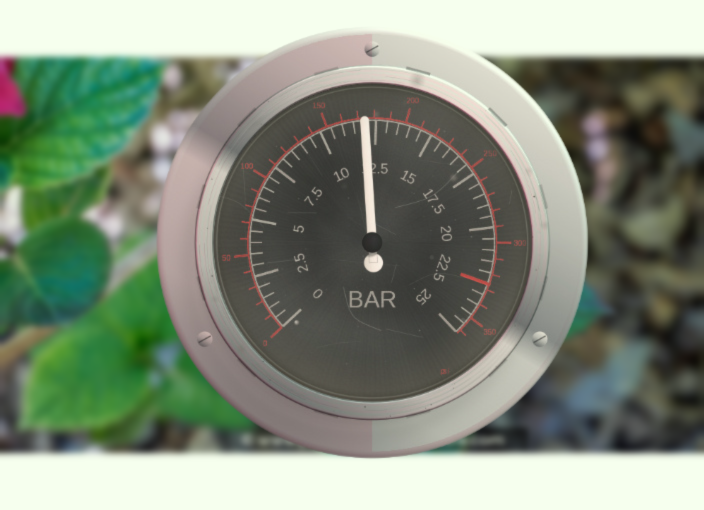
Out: 12; bar
